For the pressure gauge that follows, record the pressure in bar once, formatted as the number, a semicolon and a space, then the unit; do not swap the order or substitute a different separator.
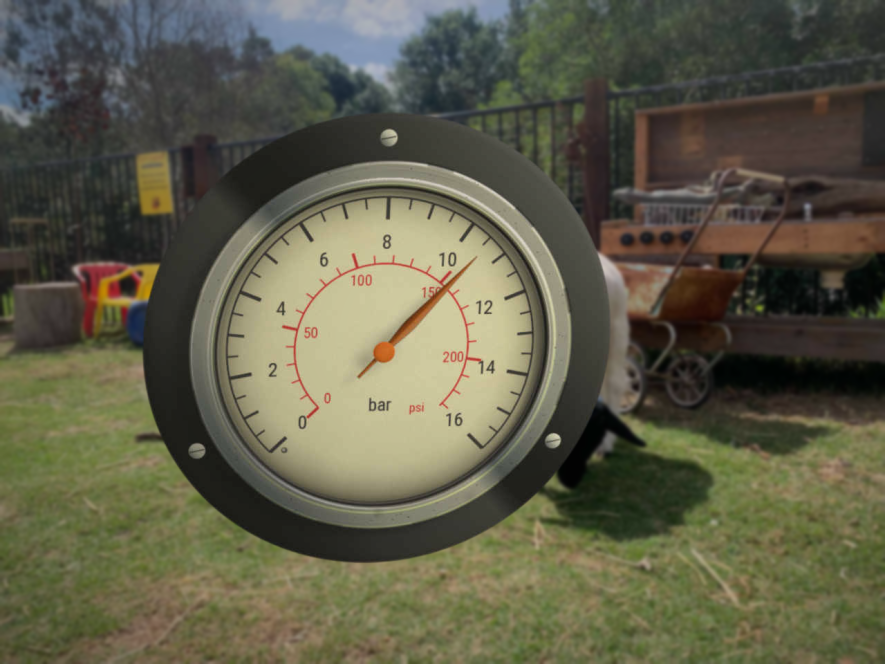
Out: 10.5; bar
